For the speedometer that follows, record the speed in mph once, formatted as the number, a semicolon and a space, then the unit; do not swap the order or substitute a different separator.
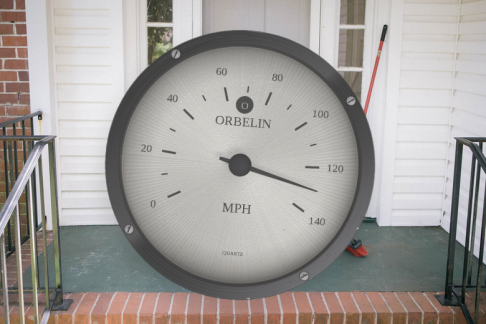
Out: 130; mph
